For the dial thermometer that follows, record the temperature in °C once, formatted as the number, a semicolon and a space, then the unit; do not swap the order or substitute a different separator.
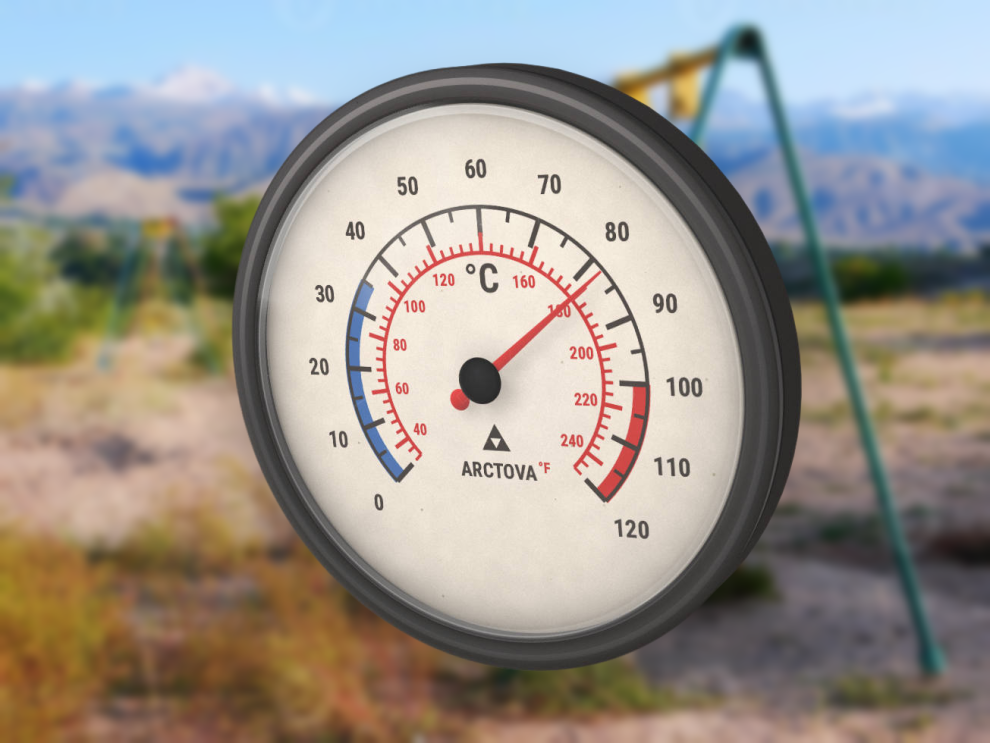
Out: 82.5; °C
